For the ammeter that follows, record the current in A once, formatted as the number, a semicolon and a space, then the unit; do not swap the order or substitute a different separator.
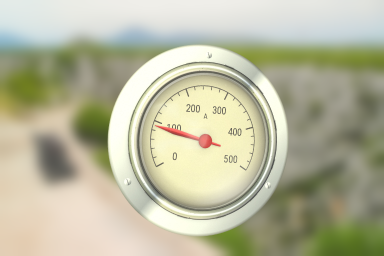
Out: 90; A
